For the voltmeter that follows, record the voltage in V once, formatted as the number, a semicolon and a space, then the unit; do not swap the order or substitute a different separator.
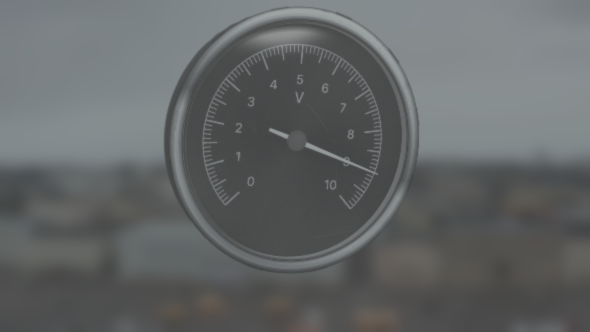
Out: 9; V
